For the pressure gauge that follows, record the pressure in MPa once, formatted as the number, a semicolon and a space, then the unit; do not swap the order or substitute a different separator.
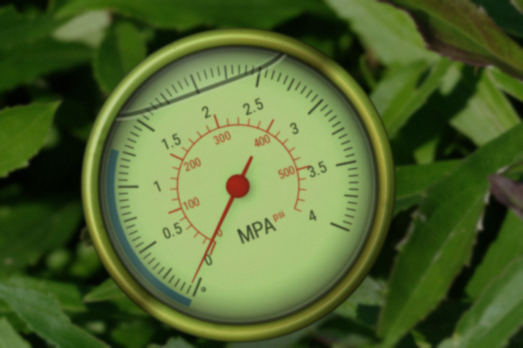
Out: 0.05; MPa
